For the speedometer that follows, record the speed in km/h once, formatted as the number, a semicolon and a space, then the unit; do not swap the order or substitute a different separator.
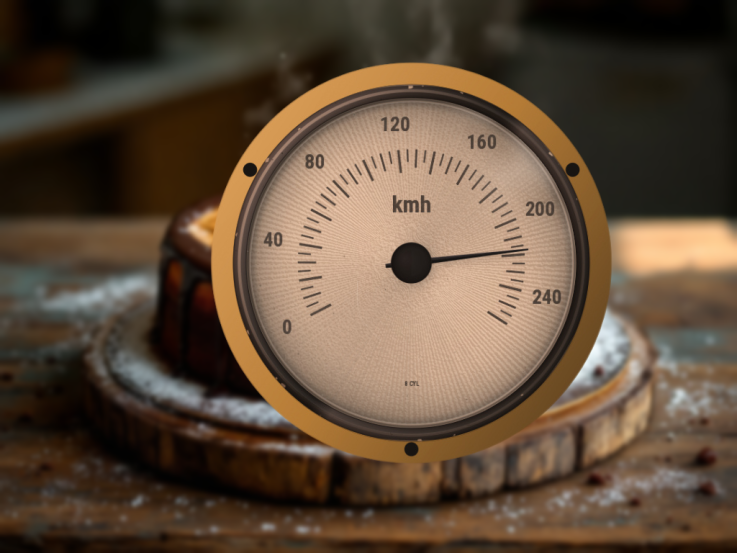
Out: 217.5; km/h
